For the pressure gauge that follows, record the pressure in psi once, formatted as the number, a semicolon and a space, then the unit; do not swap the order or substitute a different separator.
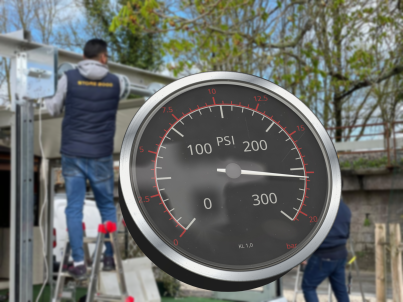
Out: 260; psi
